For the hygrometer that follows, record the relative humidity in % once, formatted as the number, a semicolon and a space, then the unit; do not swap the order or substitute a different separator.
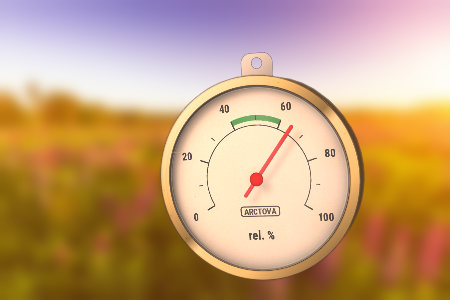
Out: 65; %
